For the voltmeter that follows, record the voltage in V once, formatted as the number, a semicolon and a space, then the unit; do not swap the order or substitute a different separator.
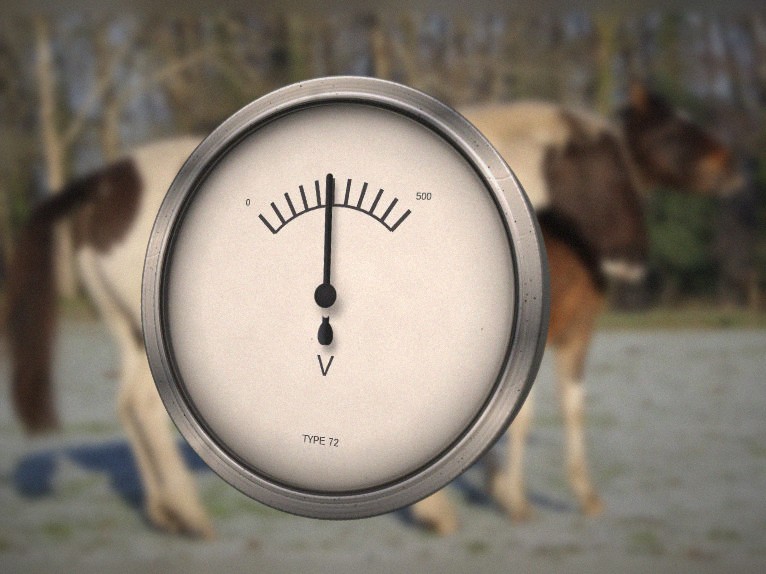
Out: 250; V
